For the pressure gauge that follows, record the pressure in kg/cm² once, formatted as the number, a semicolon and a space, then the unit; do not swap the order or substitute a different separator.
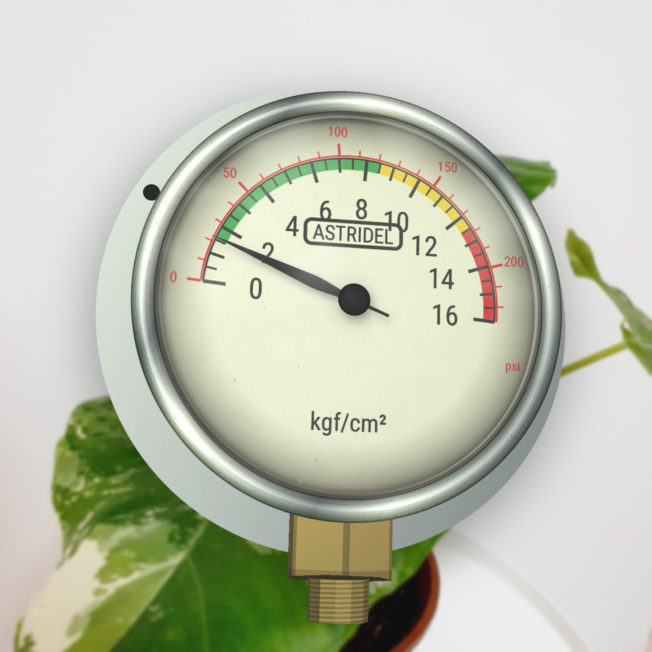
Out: 1.5; kg/cm²
